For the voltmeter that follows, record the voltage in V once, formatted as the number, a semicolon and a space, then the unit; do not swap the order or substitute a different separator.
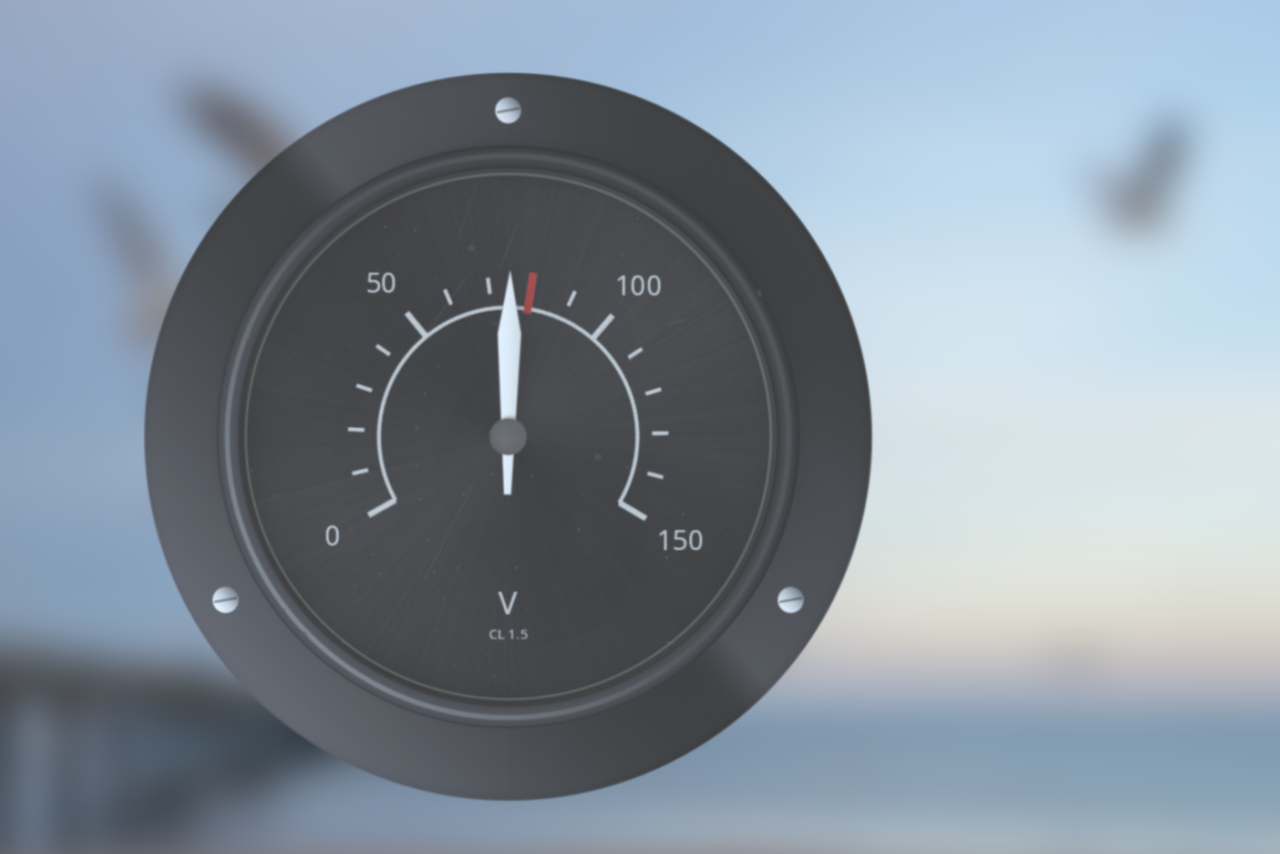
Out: 75; V
